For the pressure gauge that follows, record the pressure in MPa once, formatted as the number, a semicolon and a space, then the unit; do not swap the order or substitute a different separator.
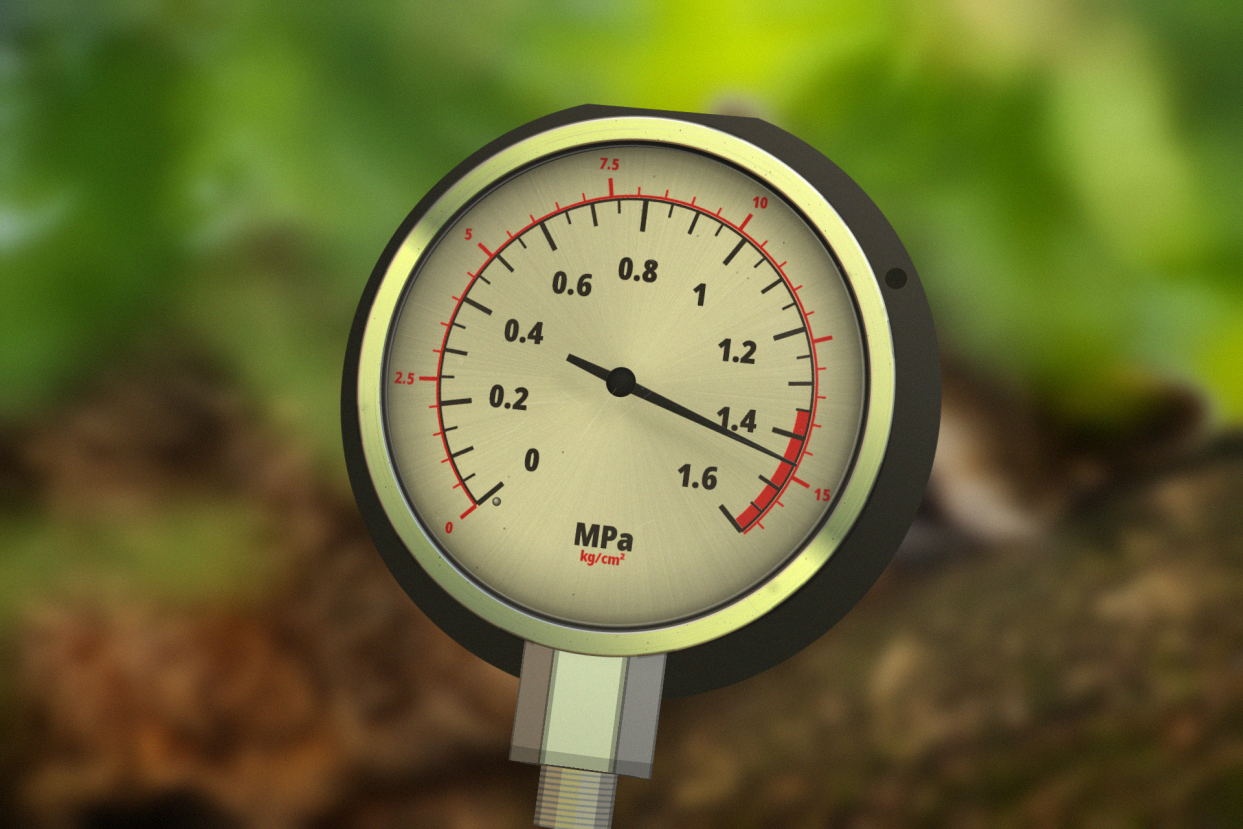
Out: 1.45; MPa
